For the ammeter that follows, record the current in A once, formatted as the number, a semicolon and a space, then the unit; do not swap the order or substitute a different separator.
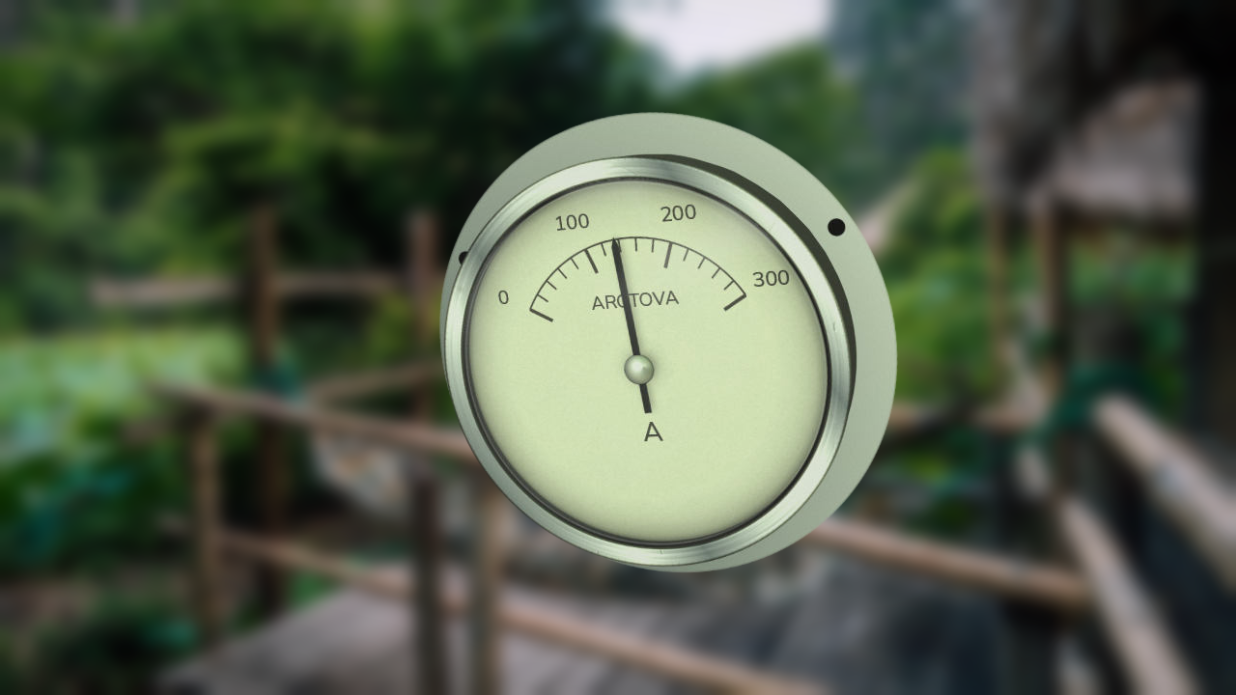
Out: 140; A
